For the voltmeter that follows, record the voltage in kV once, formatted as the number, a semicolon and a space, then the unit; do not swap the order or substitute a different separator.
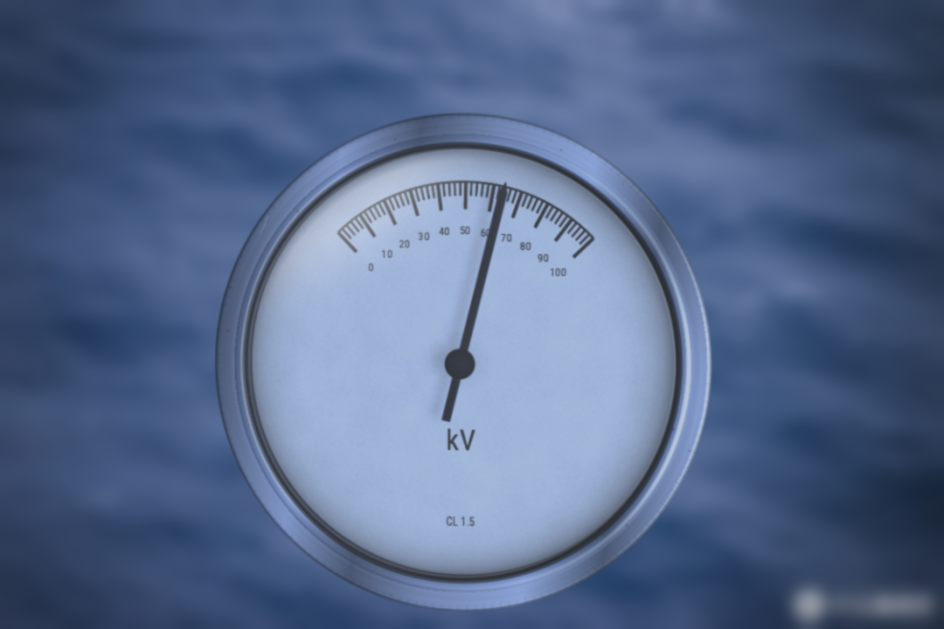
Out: 64; kV
